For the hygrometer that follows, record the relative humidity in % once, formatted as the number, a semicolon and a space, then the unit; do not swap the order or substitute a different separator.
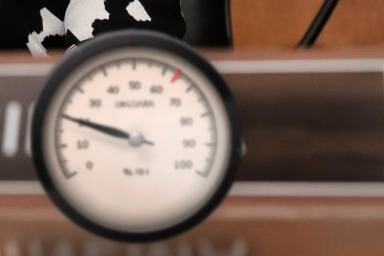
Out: 20; %
